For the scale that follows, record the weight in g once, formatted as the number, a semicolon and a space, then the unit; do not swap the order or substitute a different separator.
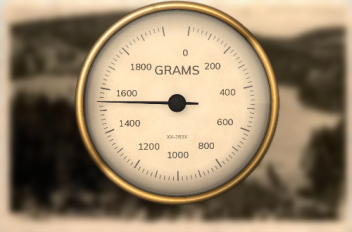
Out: 1540; g
